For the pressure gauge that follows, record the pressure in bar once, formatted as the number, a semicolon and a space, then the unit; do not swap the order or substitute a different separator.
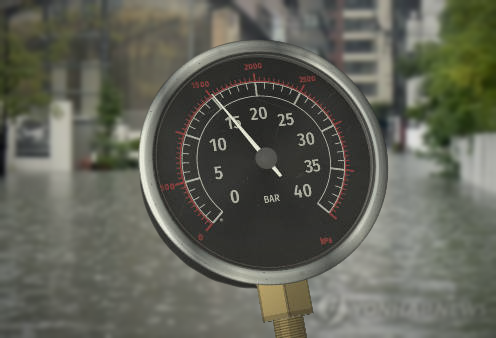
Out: 15; bar
